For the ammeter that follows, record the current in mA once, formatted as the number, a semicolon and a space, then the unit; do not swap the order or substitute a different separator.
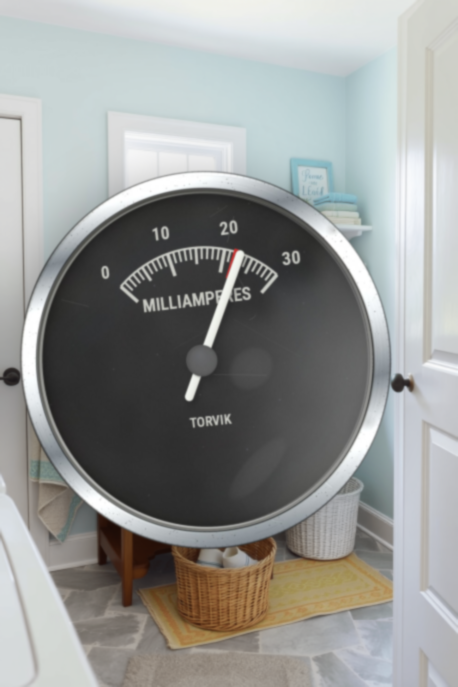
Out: 23; mA
